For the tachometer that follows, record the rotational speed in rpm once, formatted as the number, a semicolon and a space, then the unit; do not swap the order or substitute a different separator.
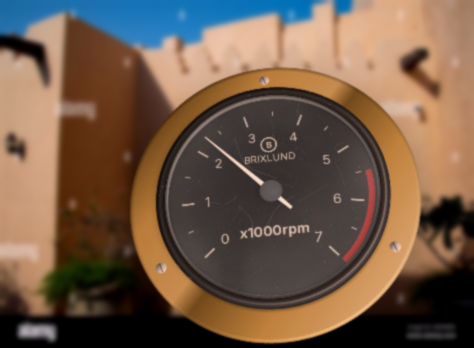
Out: 2250; rpm
